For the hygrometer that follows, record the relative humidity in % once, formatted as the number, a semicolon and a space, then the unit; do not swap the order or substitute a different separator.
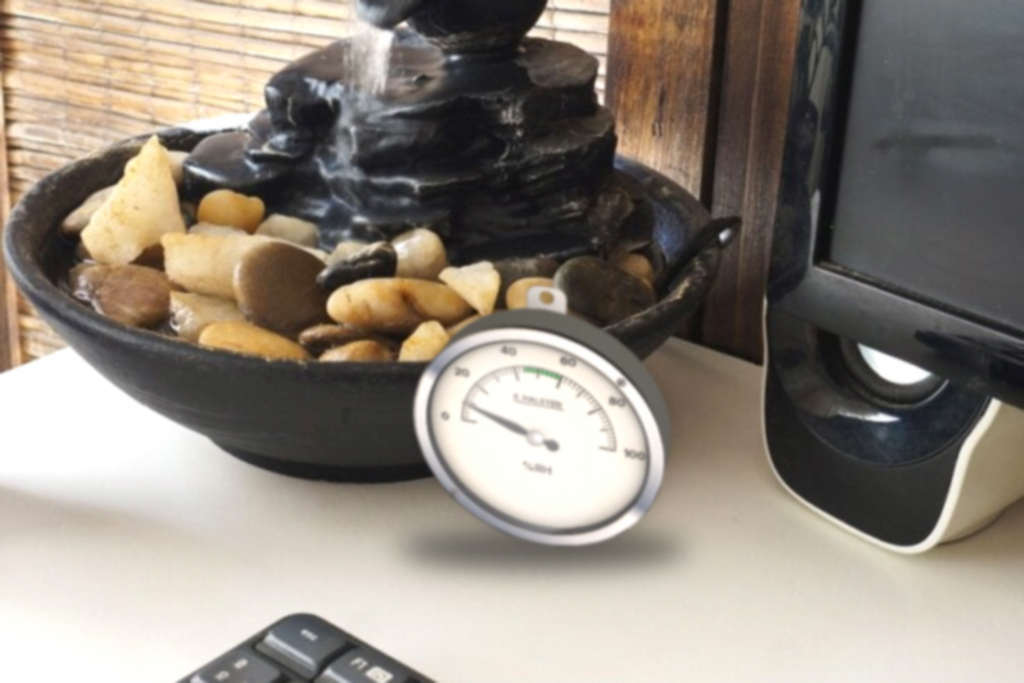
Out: 10; %
